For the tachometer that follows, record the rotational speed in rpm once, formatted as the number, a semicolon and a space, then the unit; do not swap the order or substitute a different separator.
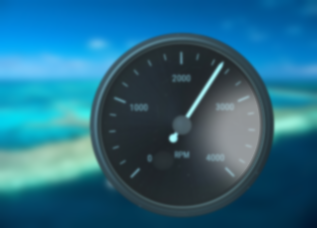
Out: 2500; rpm
